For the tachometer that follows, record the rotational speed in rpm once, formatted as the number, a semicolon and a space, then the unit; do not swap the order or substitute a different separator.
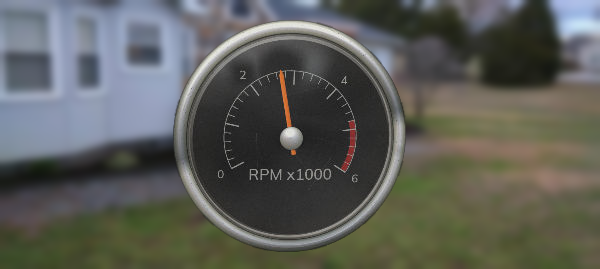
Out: 2700; rpm
